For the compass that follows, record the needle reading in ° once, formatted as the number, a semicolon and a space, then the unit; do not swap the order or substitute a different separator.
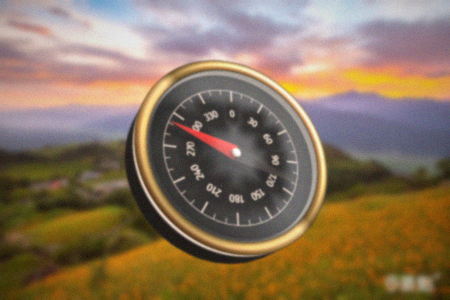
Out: 290; °
